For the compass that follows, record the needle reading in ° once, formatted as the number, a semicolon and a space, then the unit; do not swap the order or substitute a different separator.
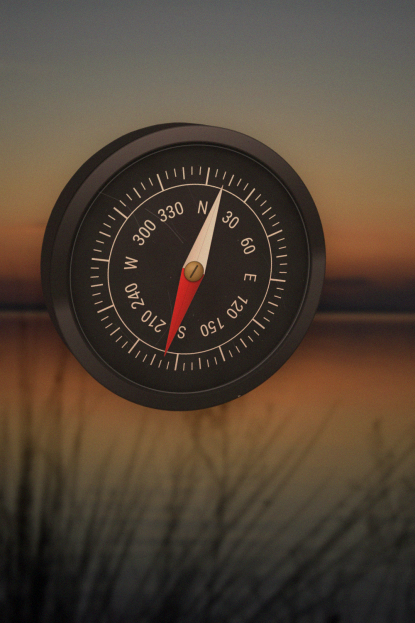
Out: 190; °
